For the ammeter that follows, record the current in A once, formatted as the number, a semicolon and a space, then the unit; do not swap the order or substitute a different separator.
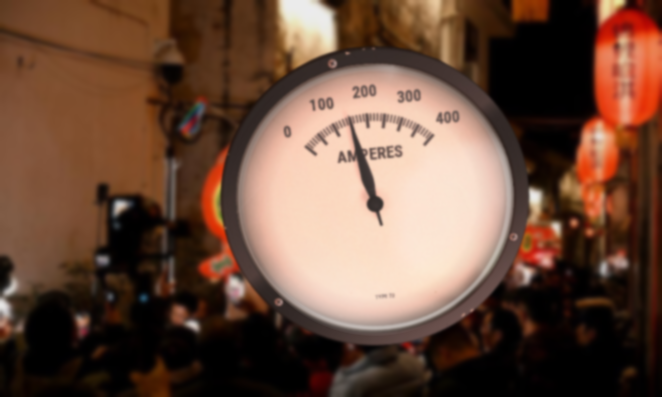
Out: 150; A
